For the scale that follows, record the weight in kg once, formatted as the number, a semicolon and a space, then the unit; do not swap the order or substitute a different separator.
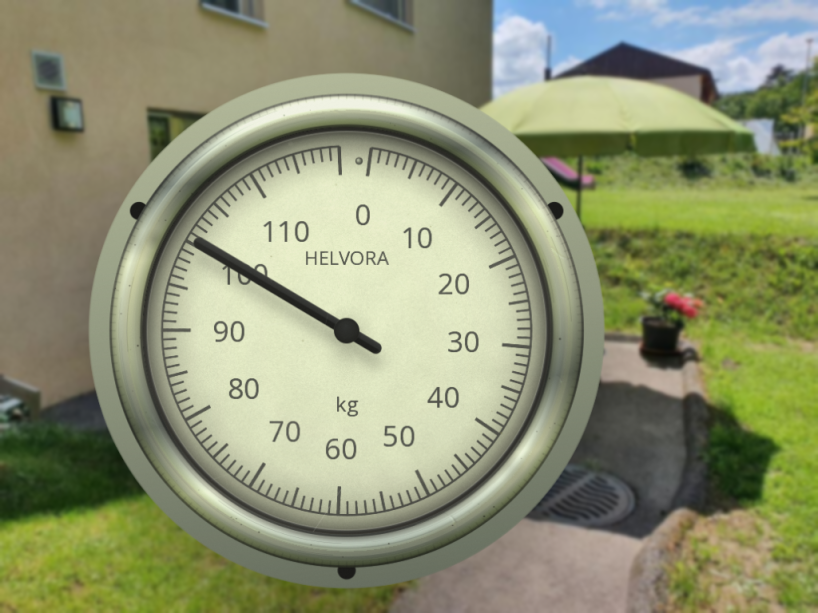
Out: 100.5; kg
